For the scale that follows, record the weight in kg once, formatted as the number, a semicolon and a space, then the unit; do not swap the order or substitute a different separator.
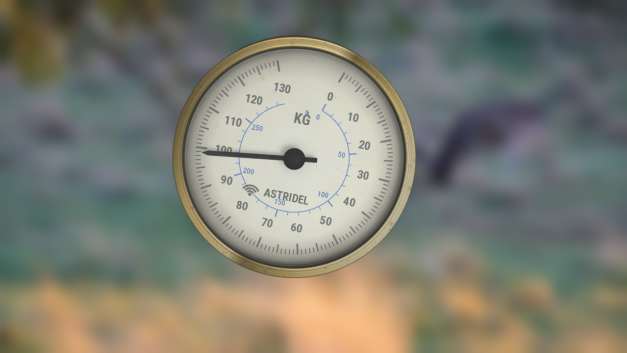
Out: 99; kg
